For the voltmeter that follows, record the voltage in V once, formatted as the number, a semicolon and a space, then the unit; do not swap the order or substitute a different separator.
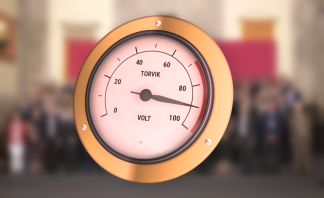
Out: 90; V
